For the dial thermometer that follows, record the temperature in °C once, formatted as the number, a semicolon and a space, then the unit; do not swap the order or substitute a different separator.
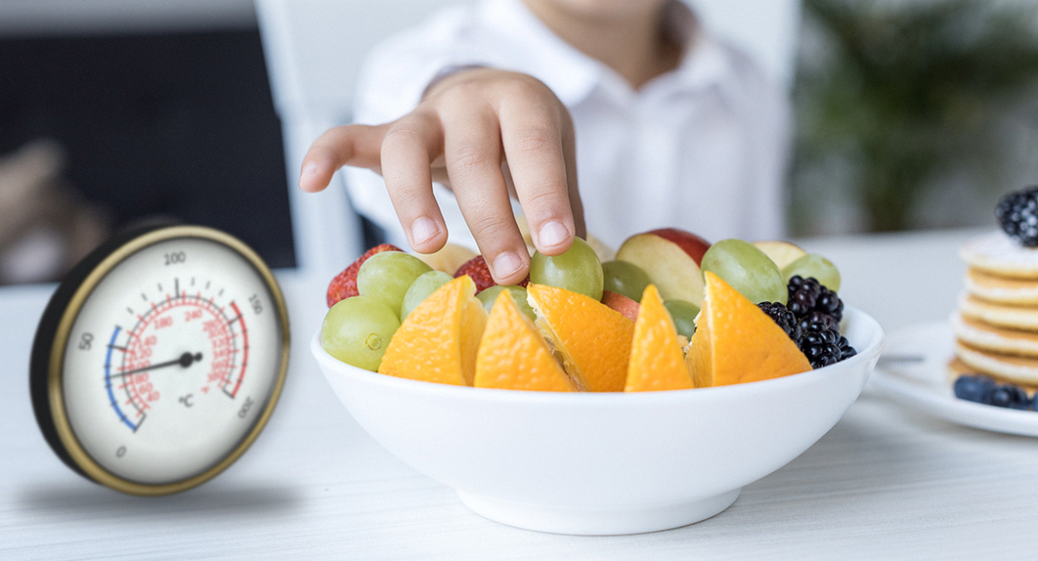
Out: 35; °C
